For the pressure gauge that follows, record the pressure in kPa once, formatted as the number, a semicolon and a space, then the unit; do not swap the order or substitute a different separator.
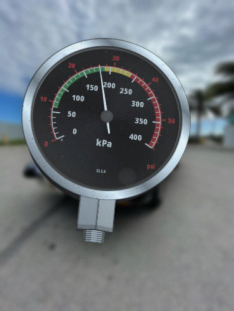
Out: 180; kPa
